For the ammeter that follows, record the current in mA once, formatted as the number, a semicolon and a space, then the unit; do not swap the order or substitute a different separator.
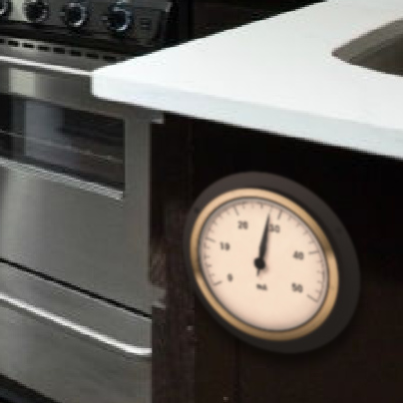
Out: 28; mA
